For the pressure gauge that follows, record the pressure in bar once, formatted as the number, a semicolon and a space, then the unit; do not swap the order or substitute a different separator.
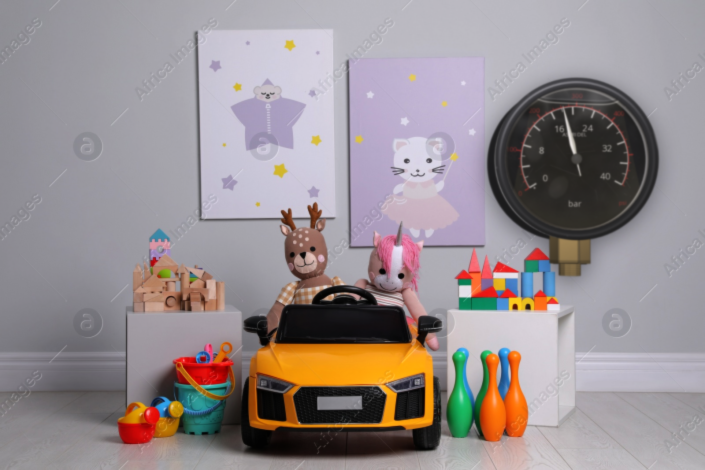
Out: 18; bar
